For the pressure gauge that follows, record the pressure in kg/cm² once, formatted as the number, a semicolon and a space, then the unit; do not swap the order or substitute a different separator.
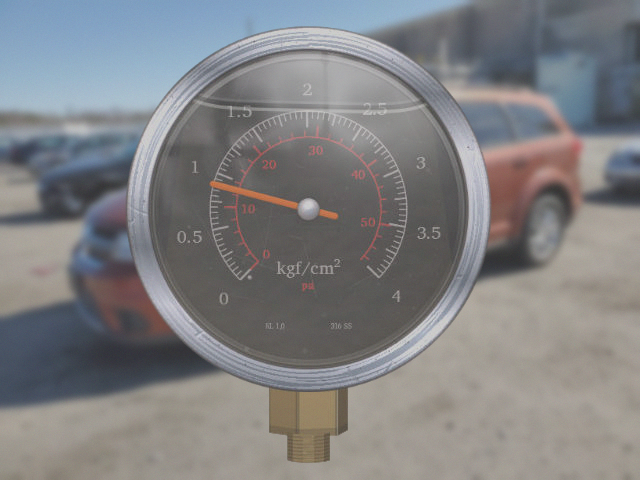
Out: 0.9; kg/cm²
